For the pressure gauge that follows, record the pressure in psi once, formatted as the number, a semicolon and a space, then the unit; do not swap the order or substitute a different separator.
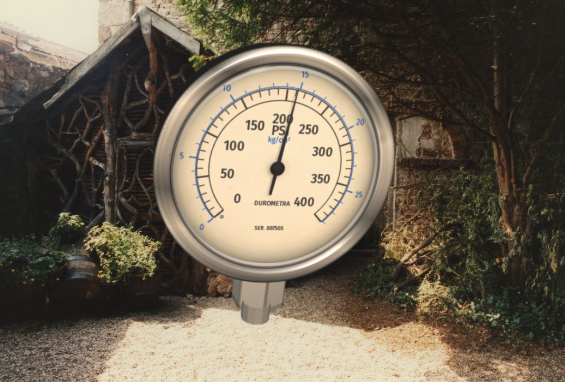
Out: 210; psi
